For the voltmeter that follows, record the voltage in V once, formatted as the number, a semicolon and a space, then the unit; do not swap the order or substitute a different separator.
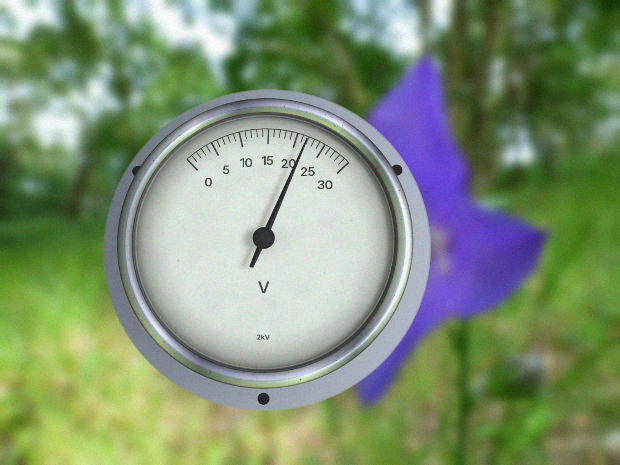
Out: 22; V
